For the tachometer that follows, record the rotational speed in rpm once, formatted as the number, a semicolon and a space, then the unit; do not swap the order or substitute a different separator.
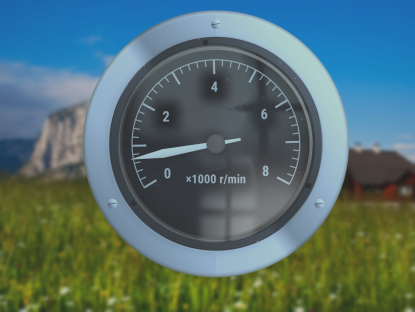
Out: 700; rpm
